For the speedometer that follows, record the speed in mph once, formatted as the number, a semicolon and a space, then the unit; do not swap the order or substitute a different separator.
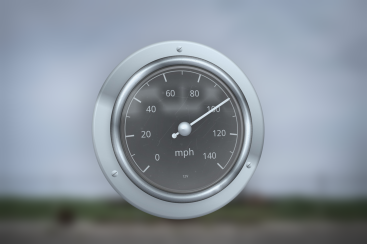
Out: 100; mph
